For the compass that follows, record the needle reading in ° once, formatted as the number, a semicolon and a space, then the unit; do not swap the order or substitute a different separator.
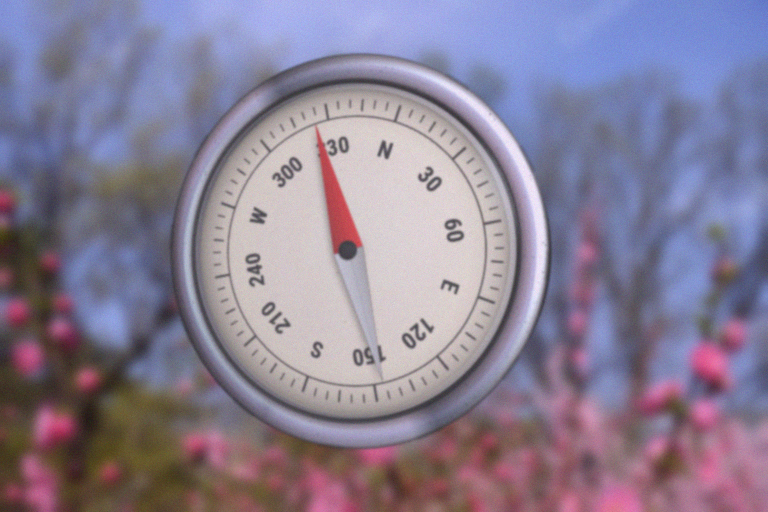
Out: 325; °
